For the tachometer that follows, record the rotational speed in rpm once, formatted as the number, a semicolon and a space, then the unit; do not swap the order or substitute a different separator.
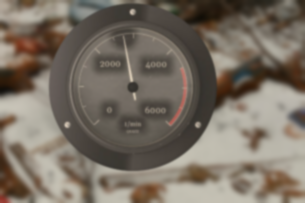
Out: 2750; rpm
